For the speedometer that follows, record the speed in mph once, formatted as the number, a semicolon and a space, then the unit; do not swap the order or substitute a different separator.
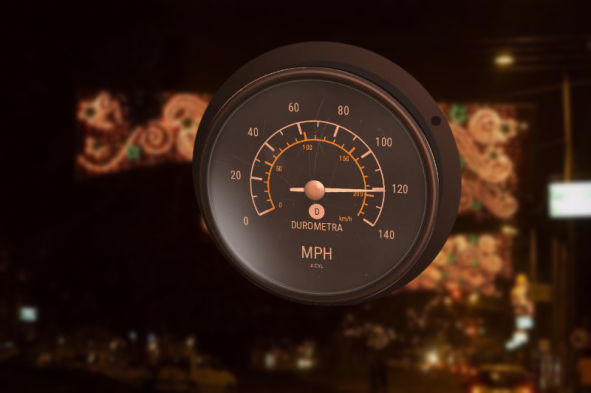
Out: 120; mph
